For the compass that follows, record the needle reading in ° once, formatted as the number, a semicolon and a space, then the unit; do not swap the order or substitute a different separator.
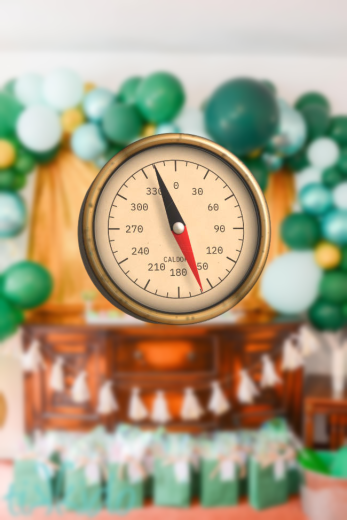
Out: 160; °
